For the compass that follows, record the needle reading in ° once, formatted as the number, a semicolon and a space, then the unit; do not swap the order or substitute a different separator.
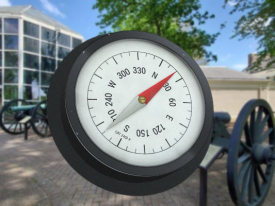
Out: 20; °
